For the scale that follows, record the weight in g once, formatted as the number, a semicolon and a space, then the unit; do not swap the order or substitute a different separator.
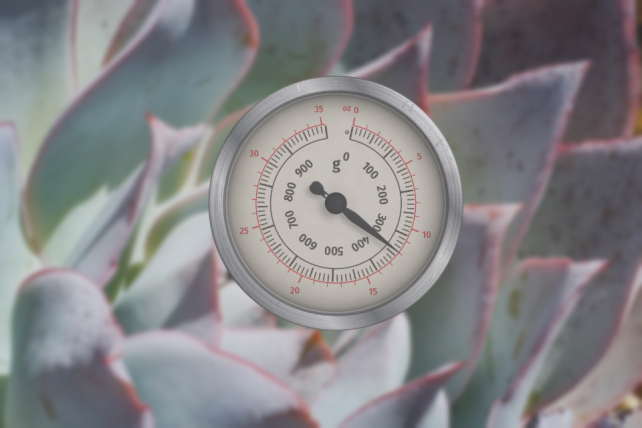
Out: 340; g
